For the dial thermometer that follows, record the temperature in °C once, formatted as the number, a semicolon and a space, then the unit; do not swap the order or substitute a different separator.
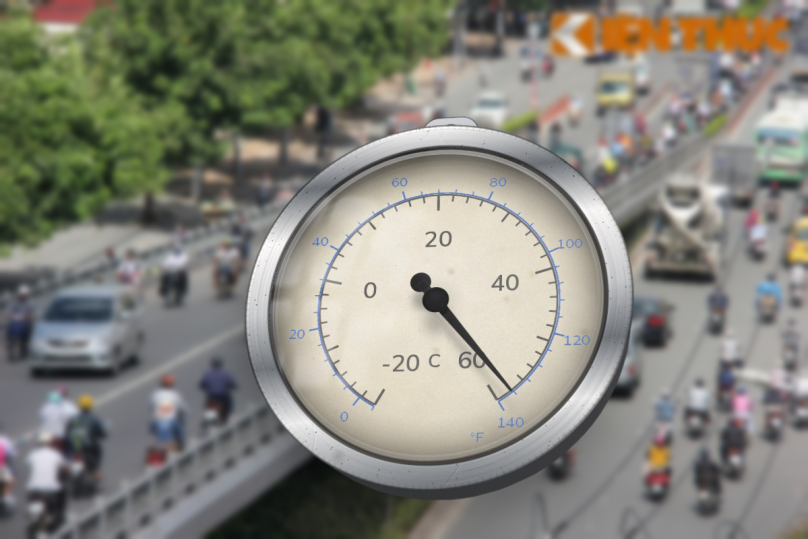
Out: 58; °C
